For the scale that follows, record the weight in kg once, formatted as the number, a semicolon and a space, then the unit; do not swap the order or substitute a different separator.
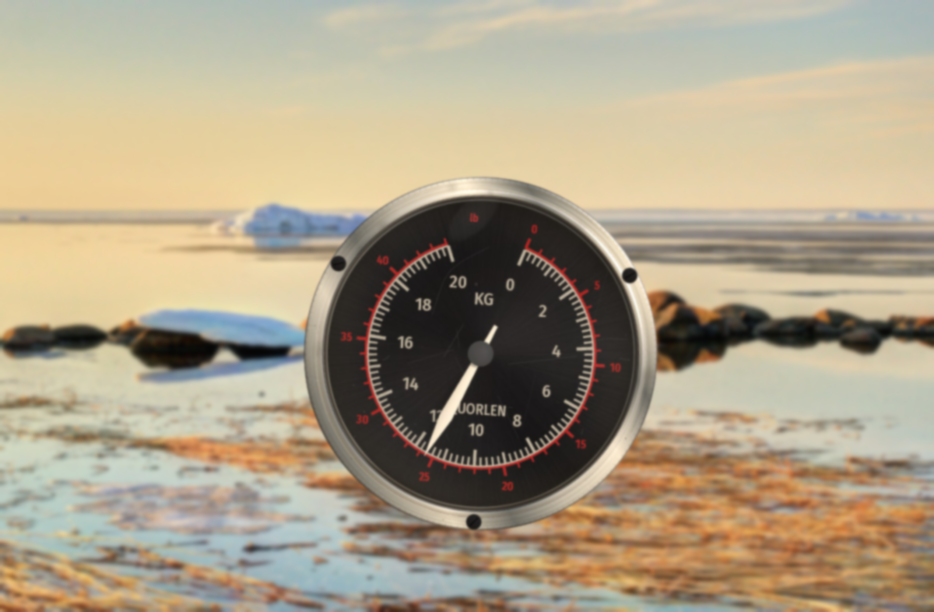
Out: 11.6; kg
